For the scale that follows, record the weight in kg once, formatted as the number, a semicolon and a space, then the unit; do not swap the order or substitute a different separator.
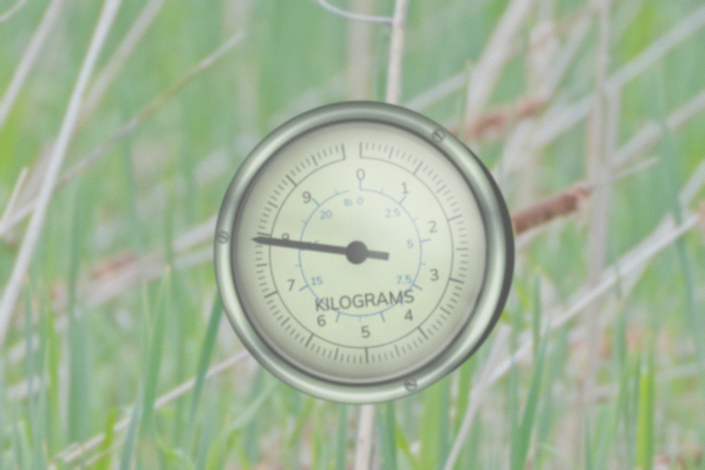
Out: 7.9; kg
